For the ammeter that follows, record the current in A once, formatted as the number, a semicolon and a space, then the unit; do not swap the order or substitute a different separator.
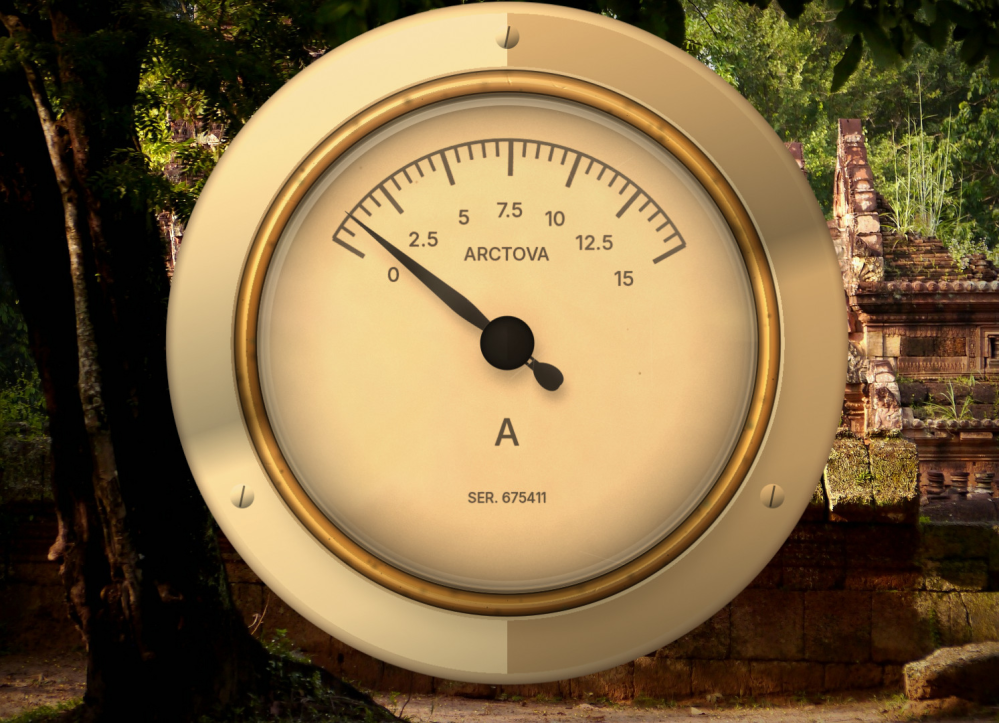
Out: 1; A
